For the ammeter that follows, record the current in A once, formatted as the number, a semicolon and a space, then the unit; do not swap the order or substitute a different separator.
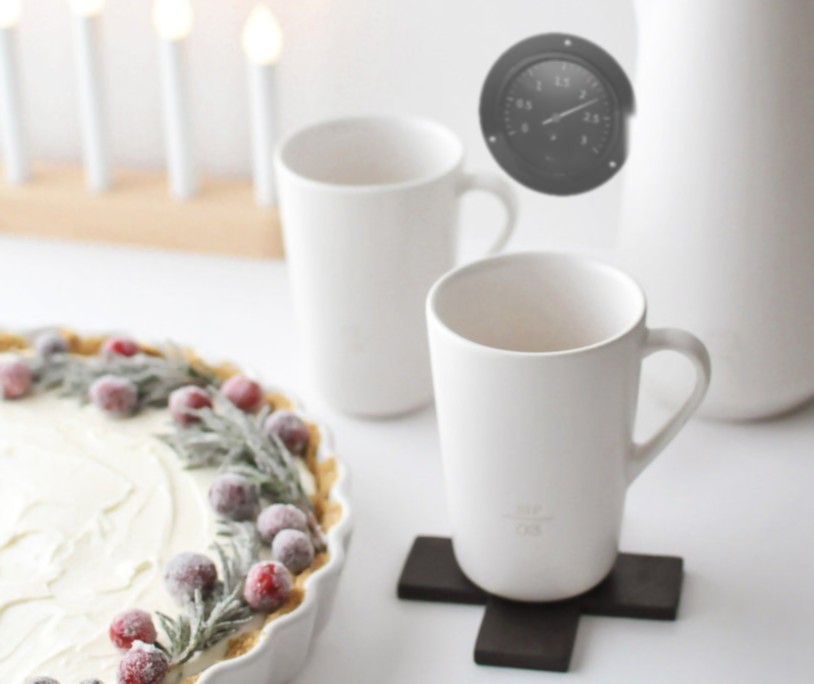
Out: 2.2; A
